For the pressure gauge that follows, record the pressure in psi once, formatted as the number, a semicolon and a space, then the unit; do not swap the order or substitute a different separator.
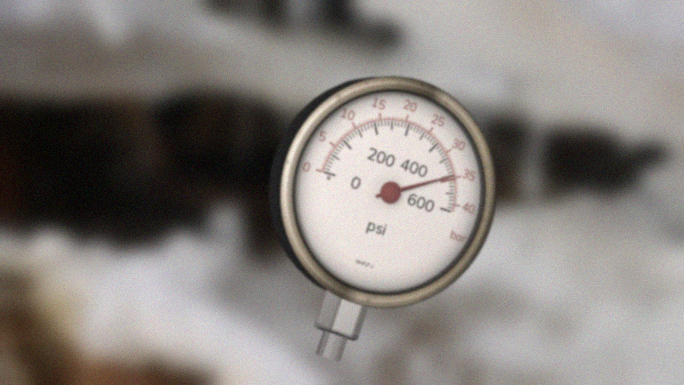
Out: 500; psi
